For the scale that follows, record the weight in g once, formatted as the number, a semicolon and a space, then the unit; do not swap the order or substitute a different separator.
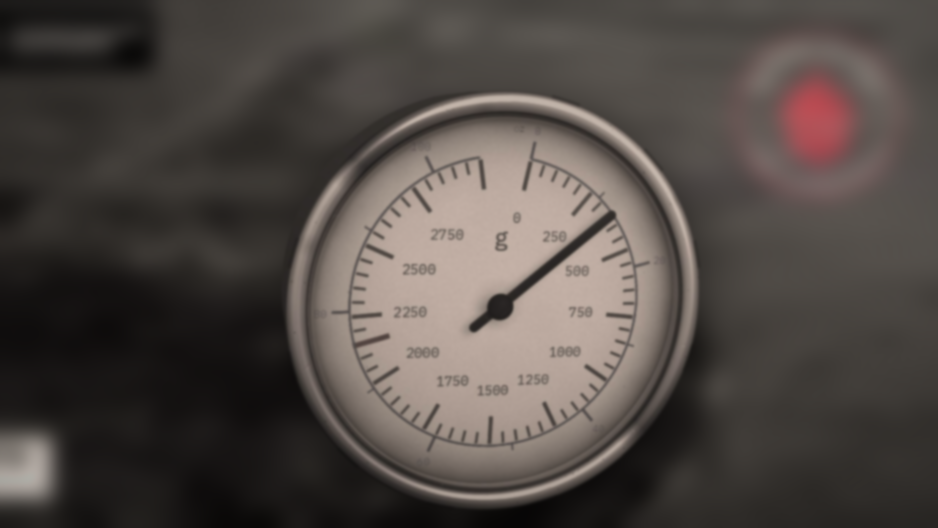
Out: 350; g
